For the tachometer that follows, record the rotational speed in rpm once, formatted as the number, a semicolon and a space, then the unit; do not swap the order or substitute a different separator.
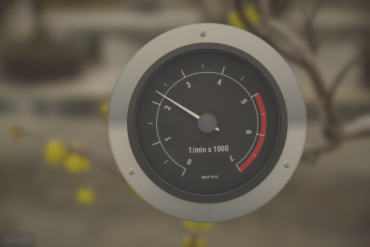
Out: 2250; rpm
